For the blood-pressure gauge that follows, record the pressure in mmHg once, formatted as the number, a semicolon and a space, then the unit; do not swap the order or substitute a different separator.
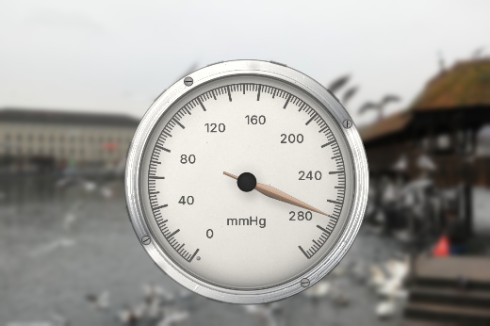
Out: 270; mmHg
